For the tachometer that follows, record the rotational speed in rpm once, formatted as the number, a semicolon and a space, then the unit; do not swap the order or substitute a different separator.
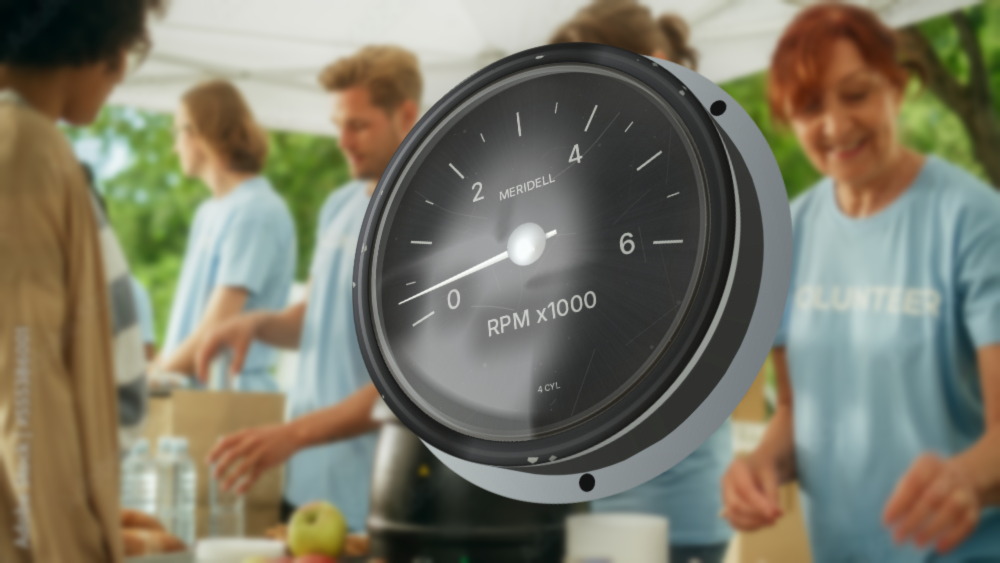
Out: 250; rpm
